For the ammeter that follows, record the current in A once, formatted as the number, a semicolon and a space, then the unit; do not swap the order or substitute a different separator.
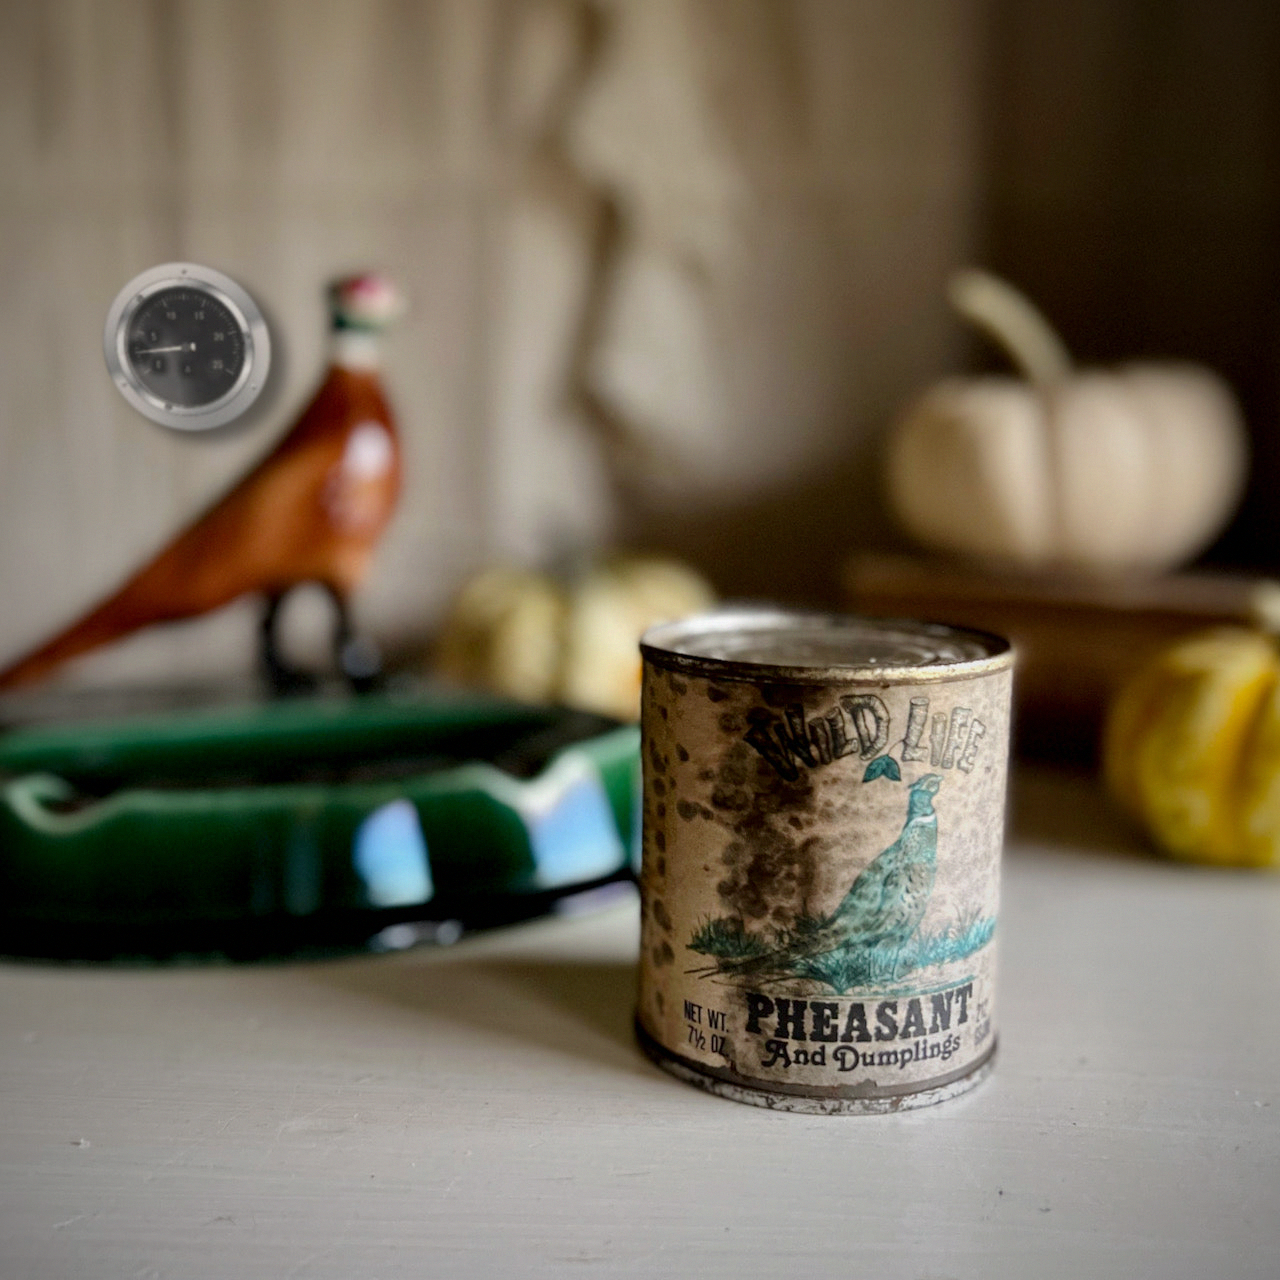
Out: 2.5; A
